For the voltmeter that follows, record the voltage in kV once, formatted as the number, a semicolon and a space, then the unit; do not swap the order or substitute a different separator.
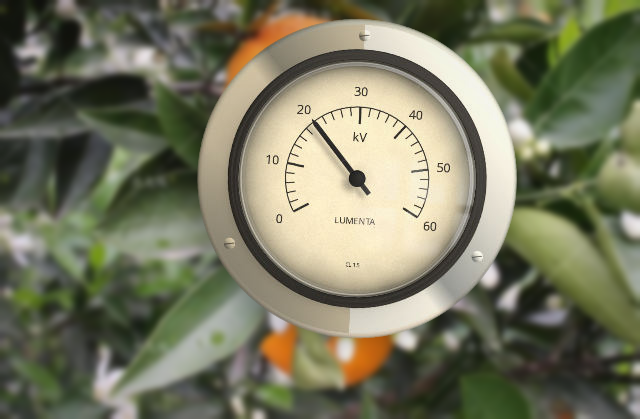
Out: 20; kV
